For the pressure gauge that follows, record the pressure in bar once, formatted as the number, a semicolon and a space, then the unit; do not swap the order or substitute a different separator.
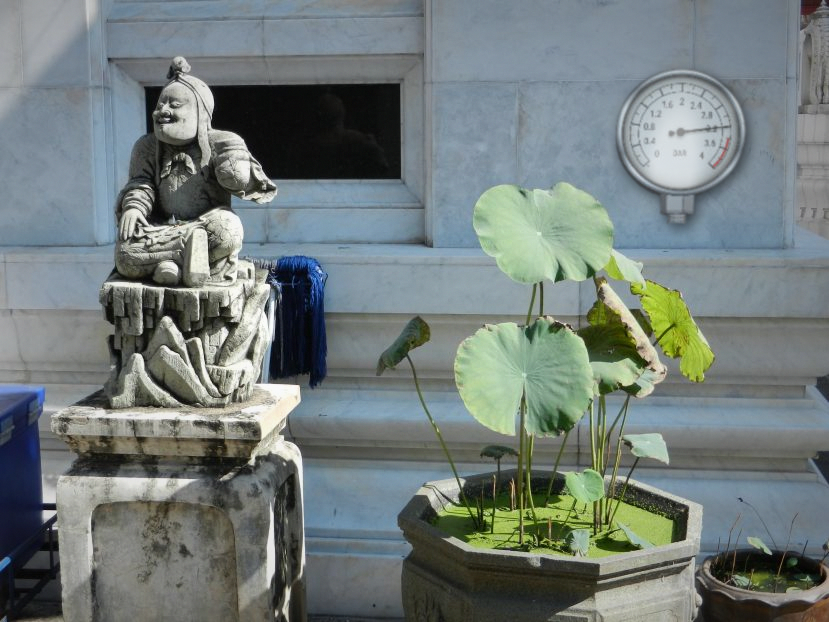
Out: 3.2; bar
